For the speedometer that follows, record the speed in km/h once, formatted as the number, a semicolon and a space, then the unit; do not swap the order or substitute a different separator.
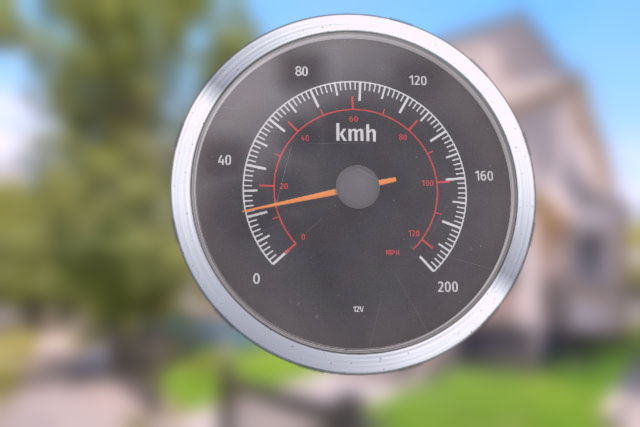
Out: 22; km/h
